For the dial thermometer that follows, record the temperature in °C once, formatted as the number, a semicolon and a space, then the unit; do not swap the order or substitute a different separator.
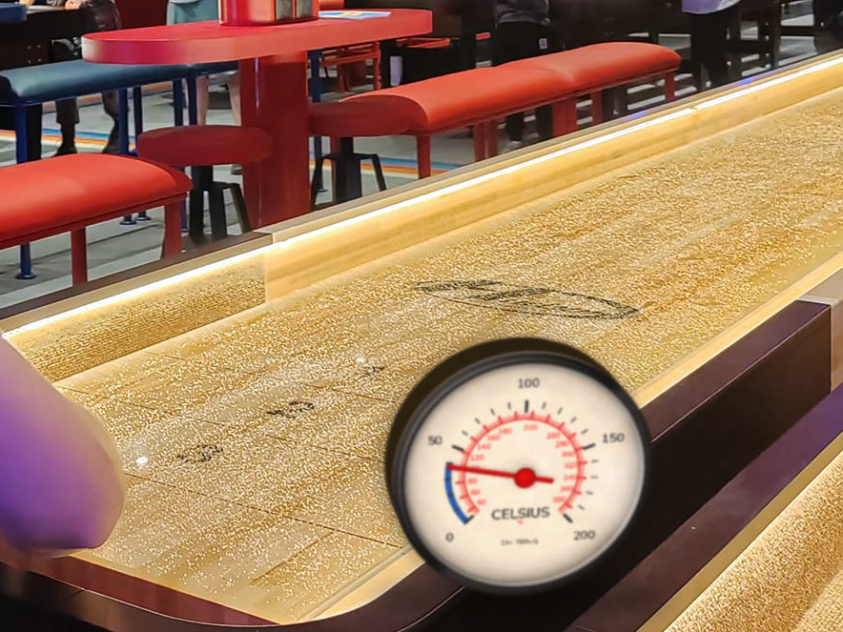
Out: 40; °C
